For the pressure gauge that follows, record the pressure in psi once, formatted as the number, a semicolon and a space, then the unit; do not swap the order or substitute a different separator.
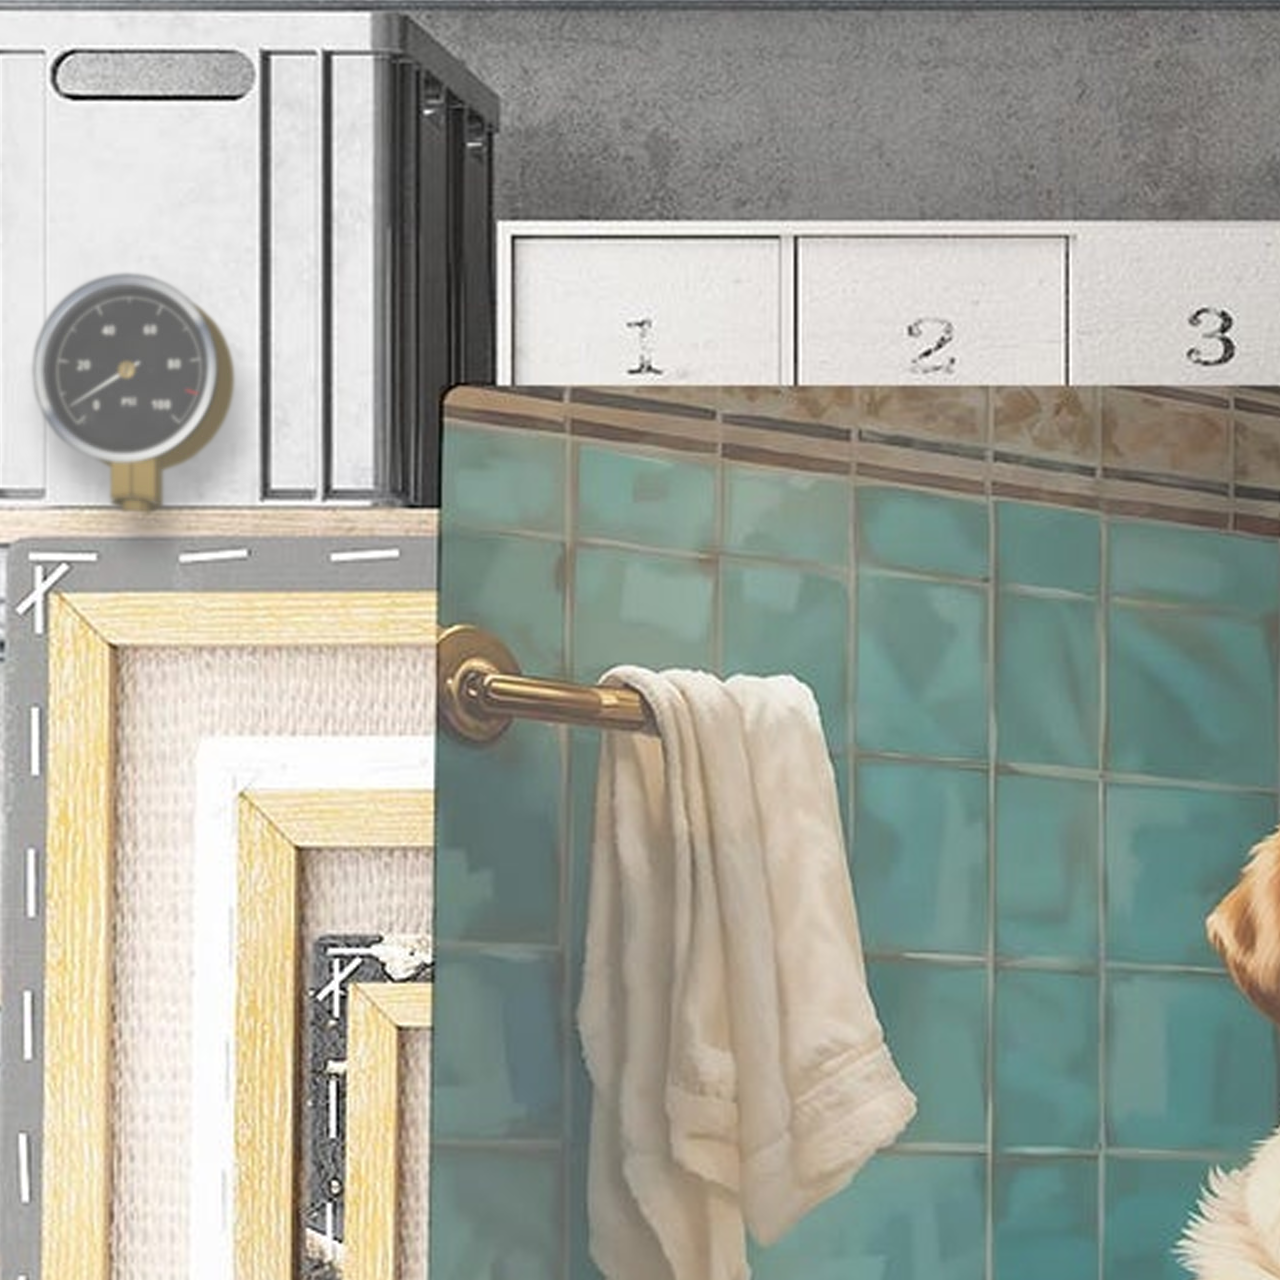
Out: 5; psi
